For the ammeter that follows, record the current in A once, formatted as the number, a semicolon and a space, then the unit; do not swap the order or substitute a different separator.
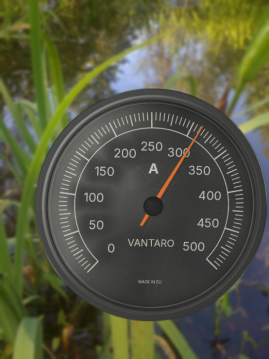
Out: 310; A
